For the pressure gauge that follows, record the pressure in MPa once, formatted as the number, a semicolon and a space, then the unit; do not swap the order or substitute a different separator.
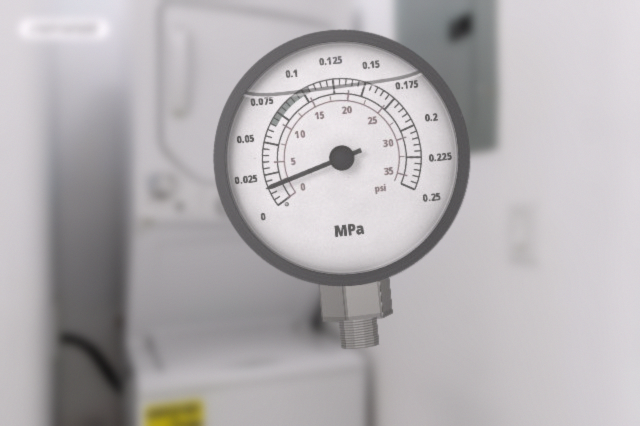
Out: 0.015; MPa
